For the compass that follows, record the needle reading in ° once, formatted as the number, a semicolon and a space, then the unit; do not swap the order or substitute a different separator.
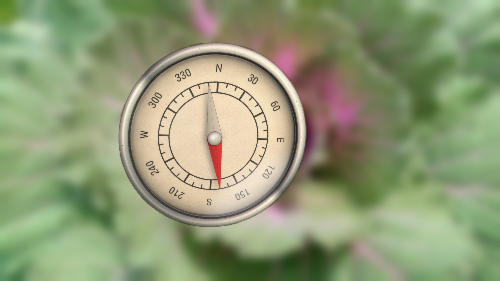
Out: 170; °
